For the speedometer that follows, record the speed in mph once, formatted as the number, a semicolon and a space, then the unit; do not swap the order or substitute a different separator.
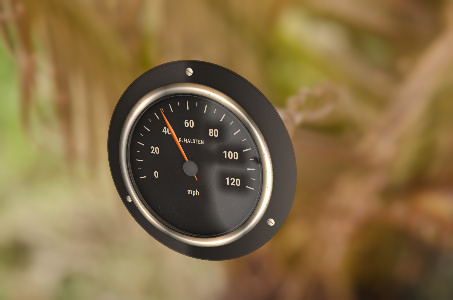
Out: 45; mph
